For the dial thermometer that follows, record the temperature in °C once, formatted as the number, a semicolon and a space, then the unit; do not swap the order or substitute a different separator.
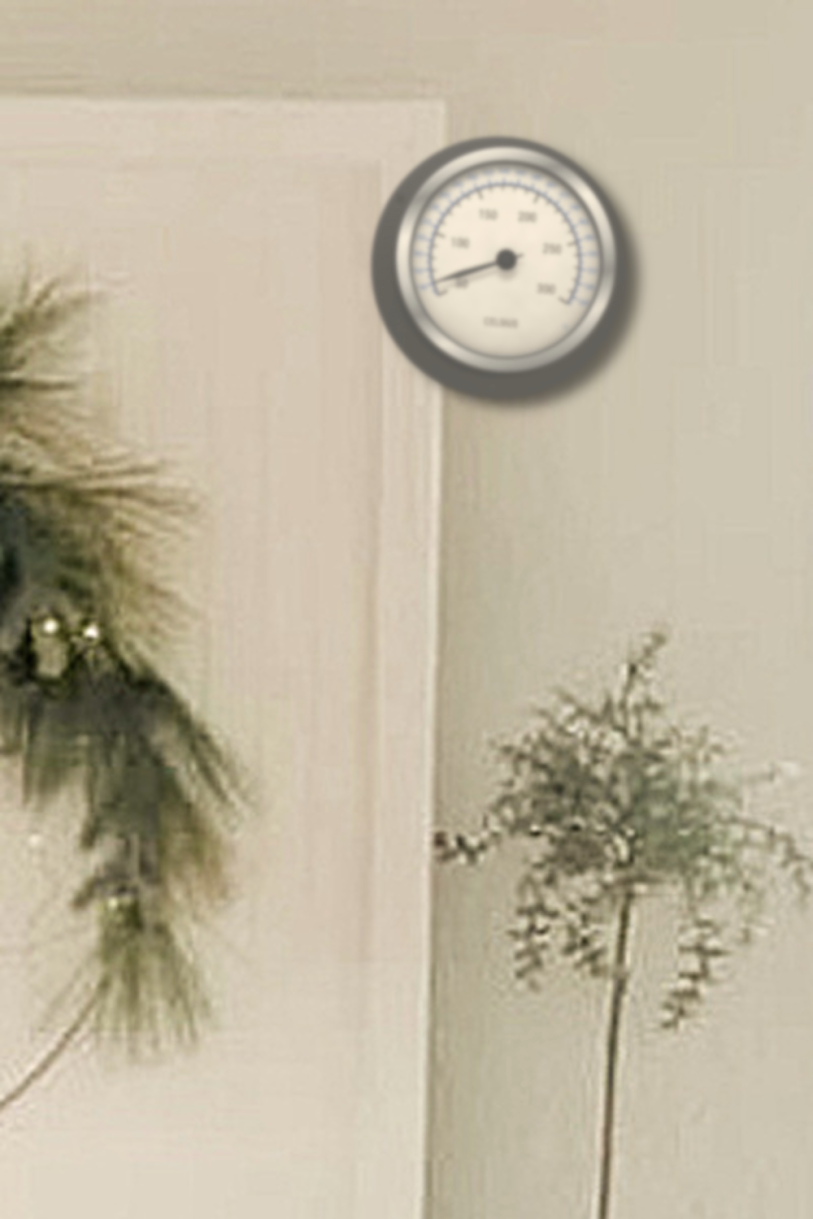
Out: 60; °C
